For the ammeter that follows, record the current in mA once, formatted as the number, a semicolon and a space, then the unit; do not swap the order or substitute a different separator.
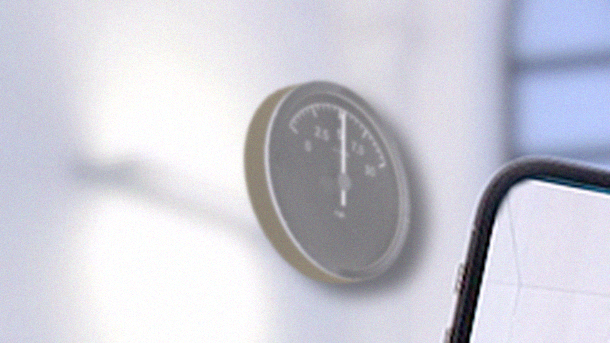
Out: 5; mA
